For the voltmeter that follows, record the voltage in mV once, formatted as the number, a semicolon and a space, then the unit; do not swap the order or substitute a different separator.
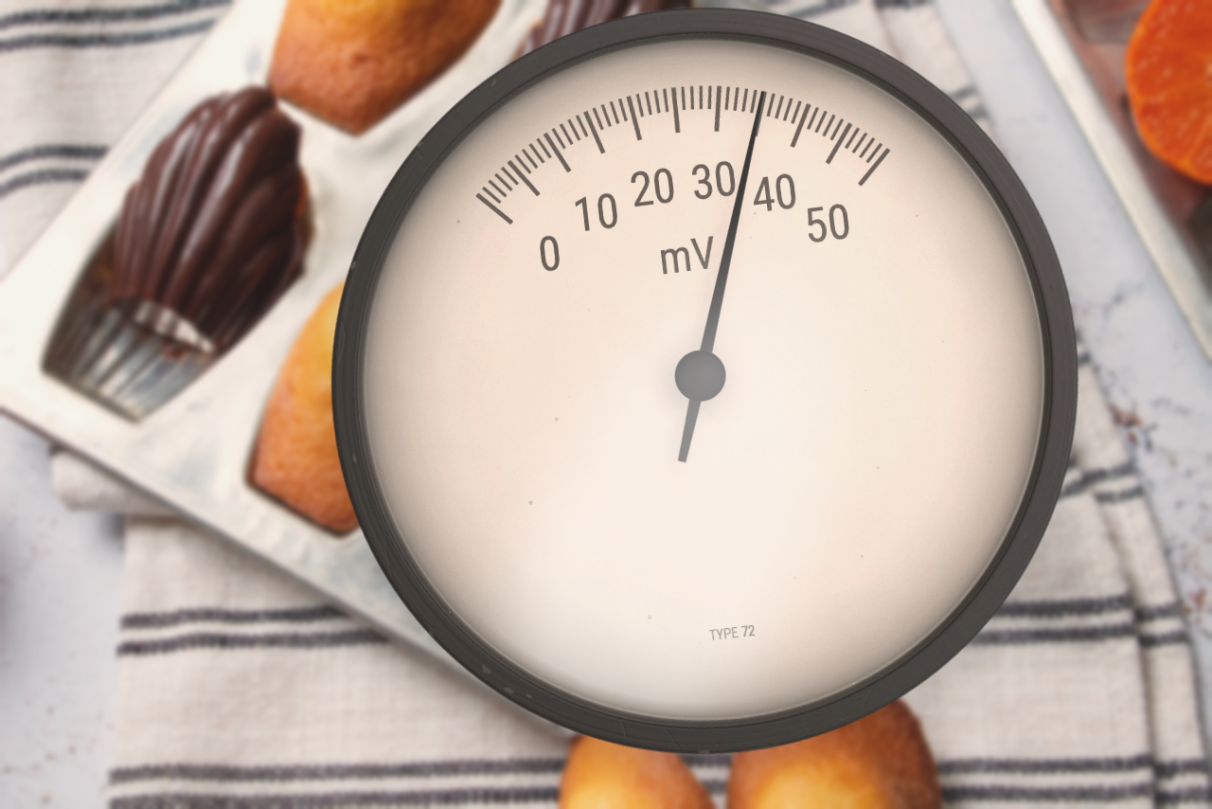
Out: 35; mV
